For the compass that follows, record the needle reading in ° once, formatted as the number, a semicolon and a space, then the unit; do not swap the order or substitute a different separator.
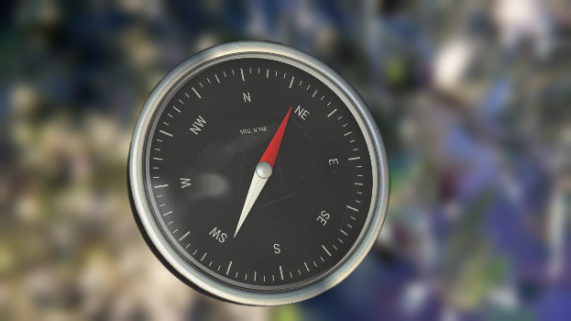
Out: 35; °
